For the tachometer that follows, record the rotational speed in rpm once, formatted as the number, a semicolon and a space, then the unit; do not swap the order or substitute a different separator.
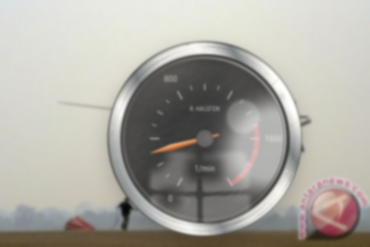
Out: 300; rpm
